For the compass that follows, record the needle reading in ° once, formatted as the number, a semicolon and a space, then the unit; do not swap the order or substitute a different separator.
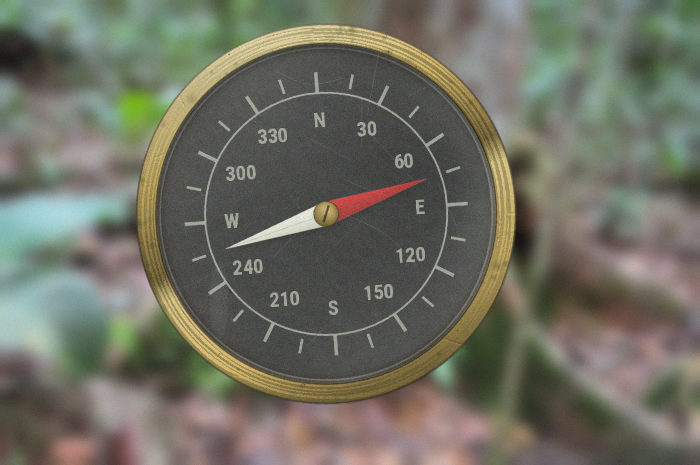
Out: 75; °
